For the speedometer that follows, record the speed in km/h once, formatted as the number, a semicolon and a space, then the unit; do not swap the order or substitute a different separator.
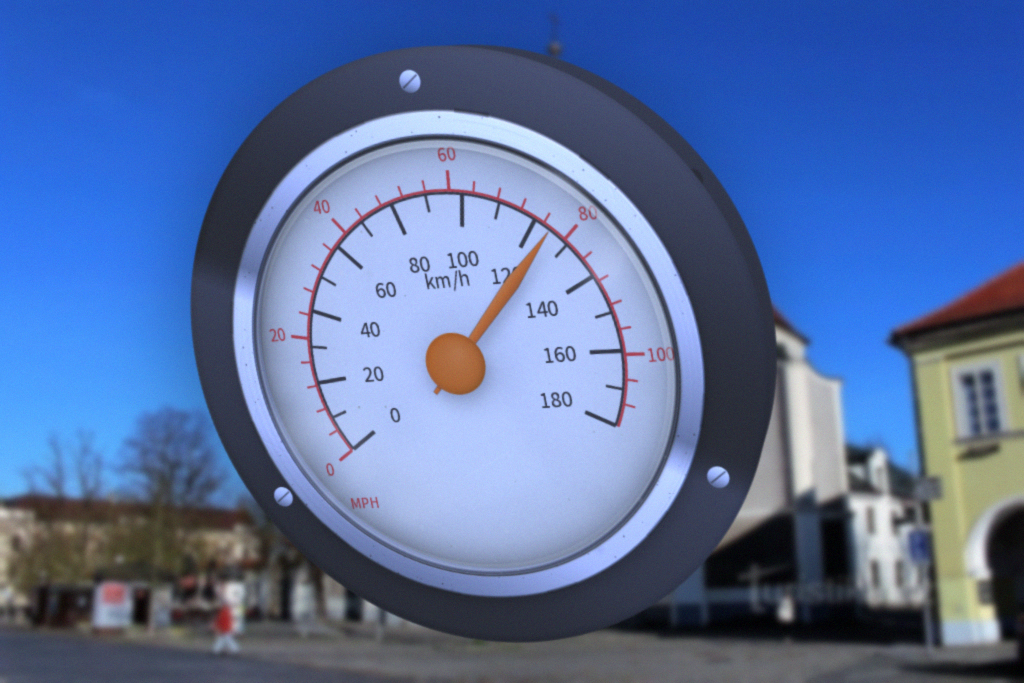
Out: 125; km/h
